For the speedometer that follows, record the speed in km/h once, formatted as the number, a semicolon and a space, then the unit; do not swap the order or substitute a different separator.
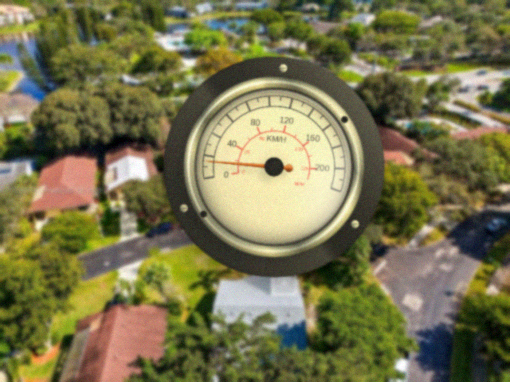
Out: 15; km/h
